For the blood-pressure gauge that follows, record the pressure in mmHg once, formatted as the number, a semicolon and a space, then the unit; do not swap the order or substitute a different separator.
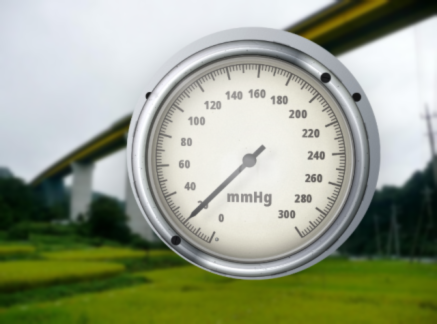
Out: 20; mmHg
